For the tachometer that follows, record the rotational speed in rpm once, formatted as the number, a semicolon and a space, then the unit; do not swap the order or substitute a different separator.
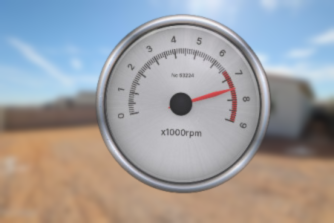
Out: 7500; rpm
